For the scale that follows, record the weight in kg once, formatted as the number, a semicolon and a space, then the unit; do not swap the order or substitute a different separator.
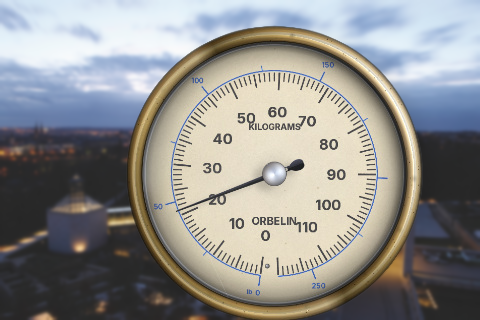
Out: 21; kg
